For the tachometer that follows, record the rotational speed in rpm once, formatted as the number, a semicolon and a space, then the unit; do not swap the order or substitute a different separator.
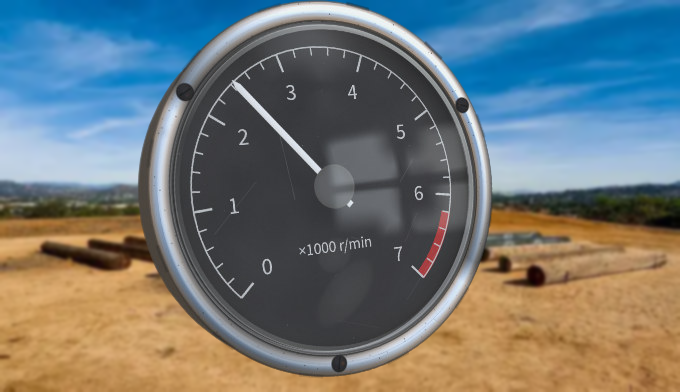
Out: 2400; rpm
